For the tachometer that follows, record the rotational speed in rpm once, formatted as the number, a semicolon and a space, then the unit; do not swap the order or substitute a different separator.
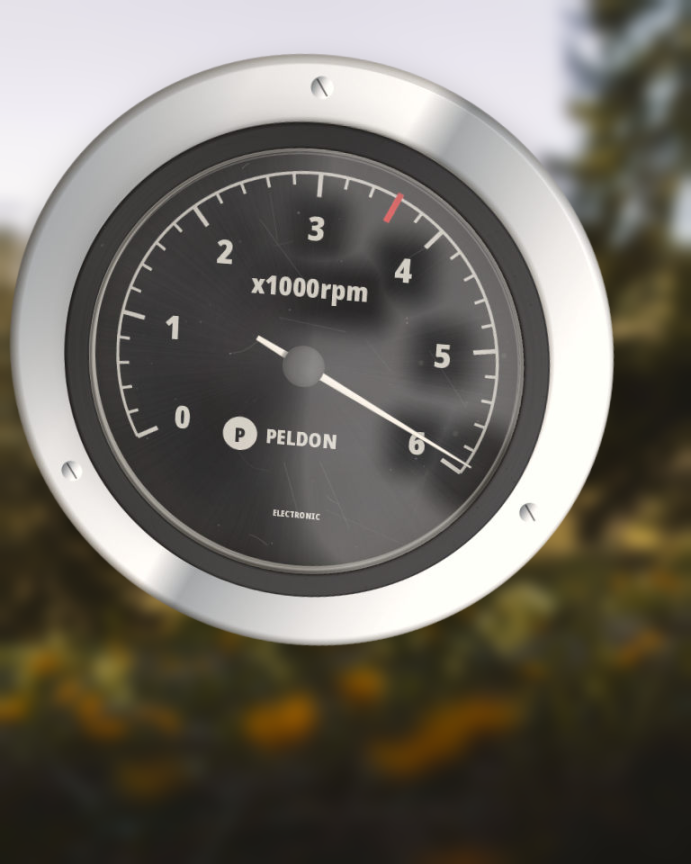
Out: 5900; rpm
